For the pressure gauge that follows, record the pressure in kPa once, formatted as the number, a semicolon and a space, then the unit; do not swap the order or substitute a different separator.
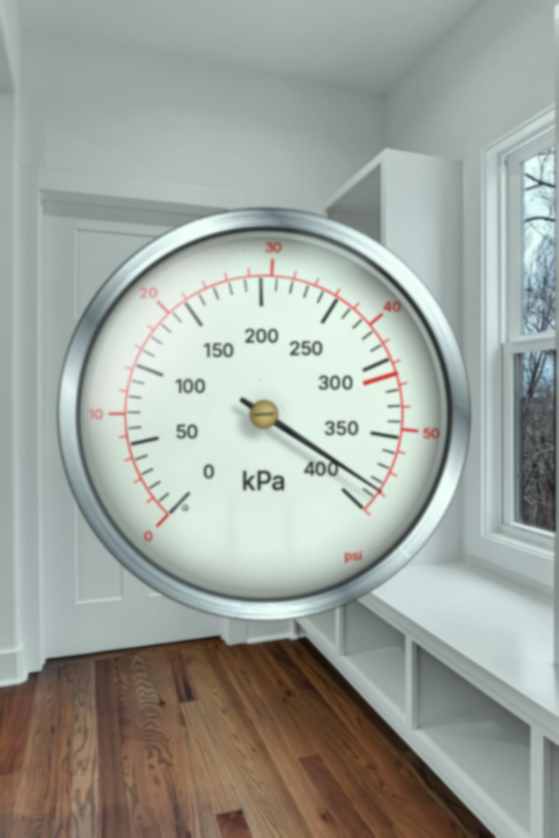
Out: 385; kPa
